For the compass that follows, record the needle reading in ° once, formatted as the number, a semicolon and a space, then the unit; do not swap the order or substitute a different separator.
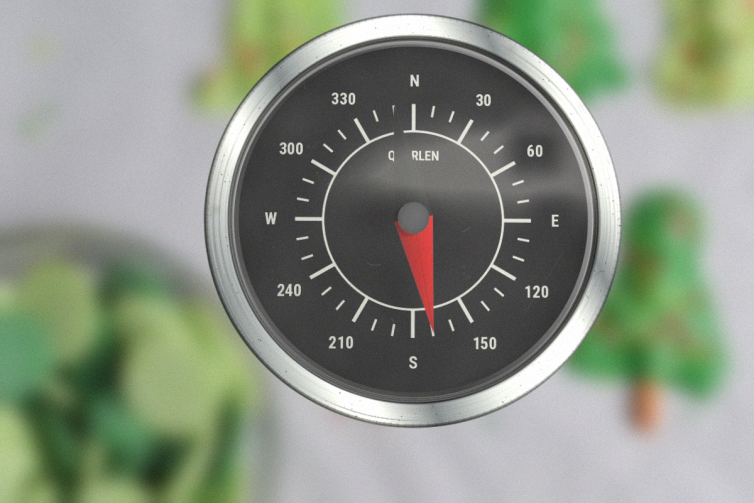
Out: 170; °
